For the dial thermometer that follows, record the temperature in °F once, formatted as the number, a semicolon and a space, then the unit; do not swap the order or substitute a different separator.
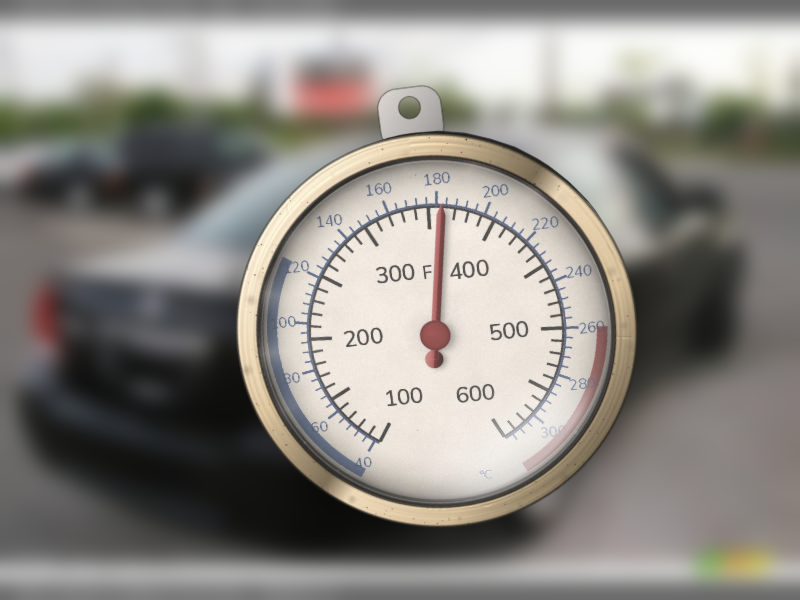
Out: 360; °F
